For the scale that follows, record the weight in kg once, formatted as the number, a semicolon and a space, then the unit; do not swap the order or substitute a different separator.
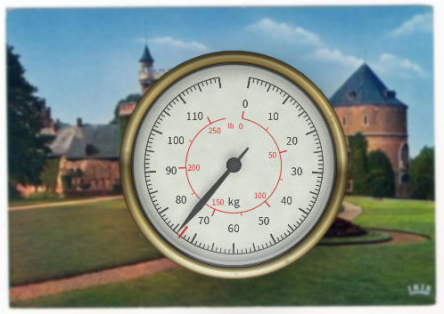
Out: 74; kg
